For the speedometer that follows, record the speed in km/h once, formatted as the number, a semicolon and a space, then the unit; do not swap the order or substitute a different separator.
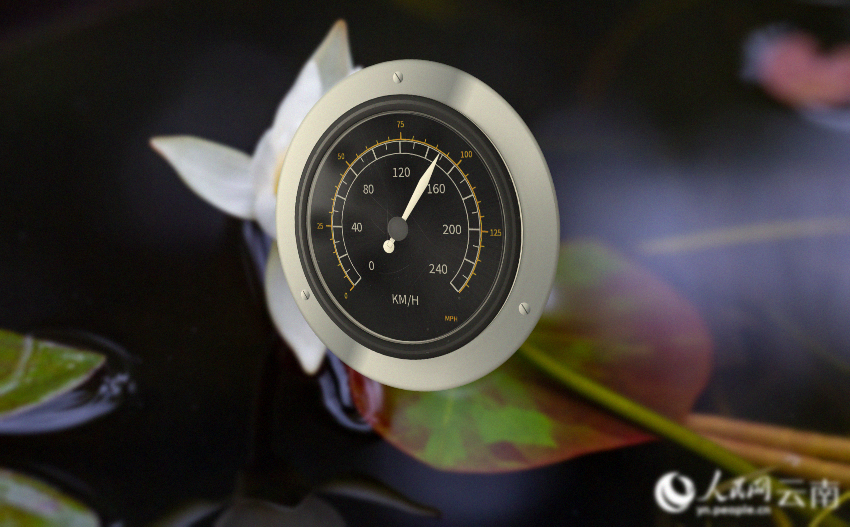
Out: 150; km/h
